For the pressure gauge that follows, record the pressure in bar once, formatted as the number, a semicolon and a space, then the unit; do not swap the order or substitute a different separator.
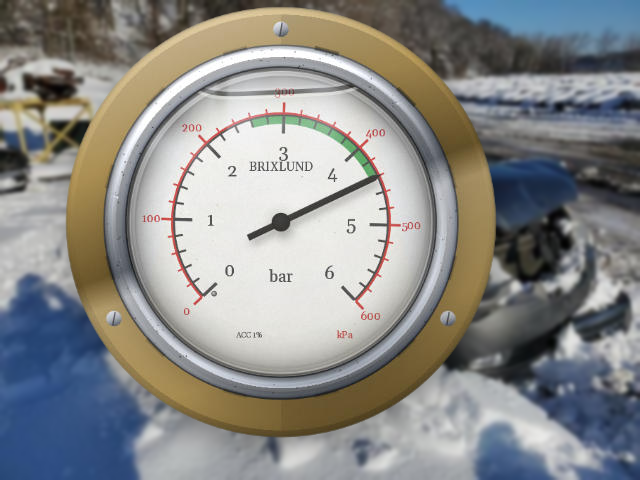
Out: 4.4; bar
